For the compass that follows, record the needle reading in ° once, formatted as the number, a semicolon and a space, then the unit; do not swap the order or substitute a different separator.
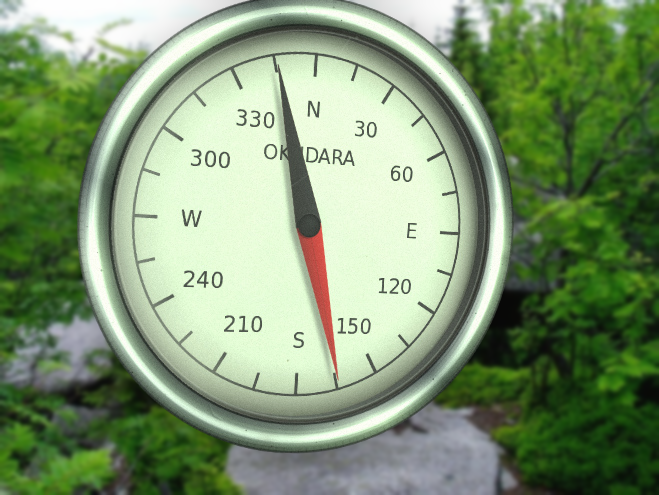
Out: 165; °
